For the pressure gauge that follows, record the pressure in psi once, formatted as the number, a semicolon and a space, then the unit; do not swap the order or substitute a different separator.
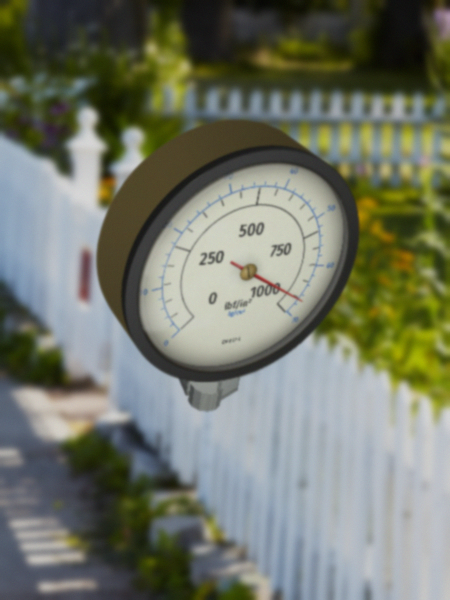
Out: 950; psi
